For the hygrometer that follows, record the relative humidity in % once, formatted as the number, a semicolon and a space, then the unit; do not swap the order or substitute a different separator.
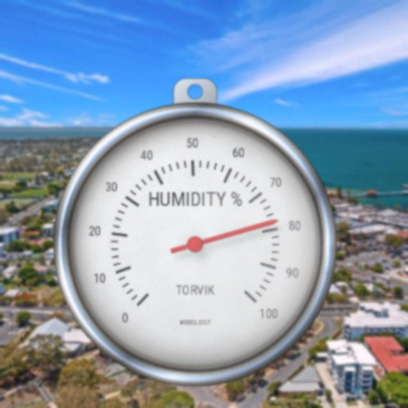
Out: 78; %
